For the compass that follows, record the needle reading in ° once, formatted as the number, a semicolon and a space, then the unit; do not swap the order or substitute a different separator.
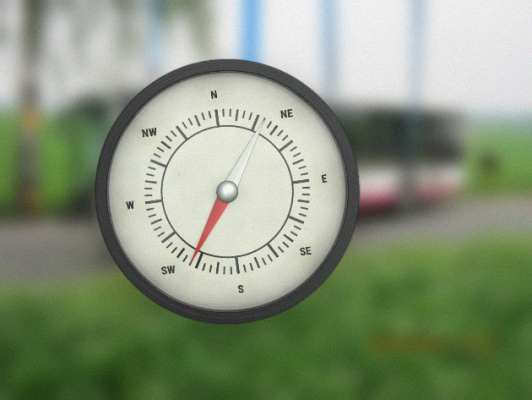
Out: 215; °
